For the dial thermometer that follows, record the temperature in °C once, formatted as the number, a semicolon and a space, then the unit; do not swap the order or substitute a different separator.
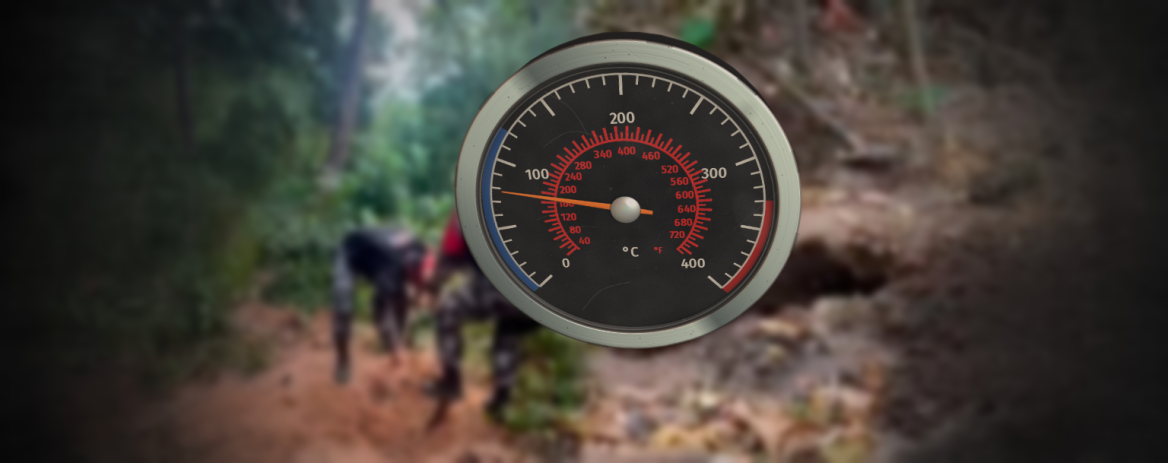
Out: 80; °C
